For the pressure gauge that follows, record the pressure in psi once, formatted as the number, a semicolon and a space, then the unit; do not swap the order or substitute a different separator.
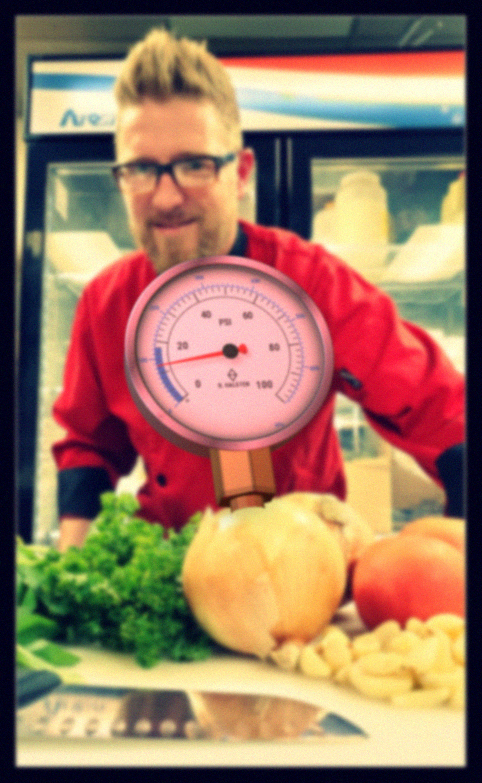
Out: 12; psi
